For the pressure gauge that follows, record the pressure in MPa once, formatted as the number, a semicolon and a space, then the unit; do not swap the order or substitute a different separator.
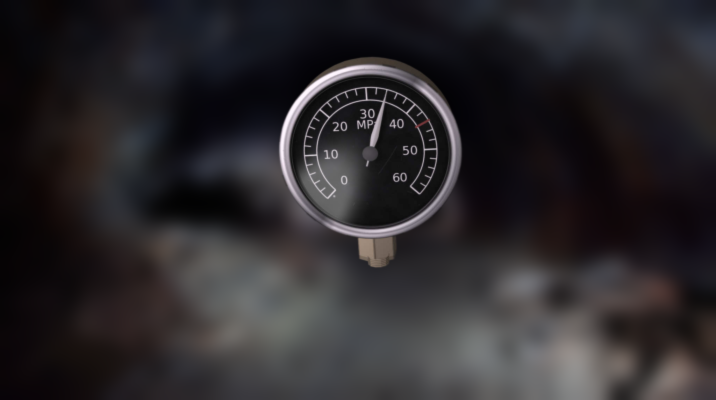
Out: 34; MPa
